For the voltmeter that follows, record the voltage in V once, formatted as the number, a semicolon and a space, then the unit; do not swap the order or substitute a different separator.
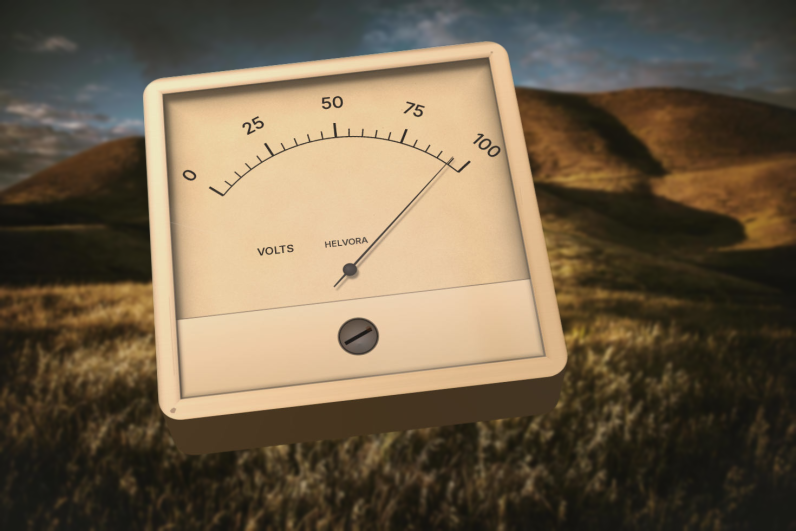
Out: 95; V
